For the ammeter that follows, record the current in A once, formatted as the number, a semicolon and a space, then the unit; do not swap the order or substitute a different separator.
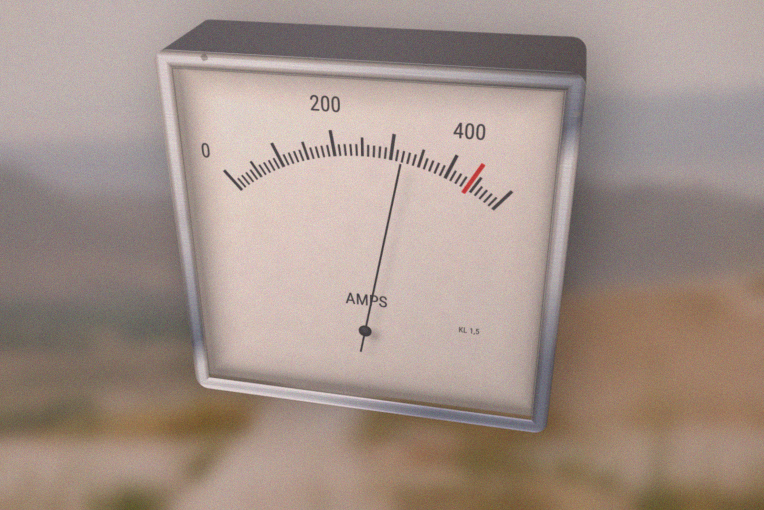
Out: 320; A
